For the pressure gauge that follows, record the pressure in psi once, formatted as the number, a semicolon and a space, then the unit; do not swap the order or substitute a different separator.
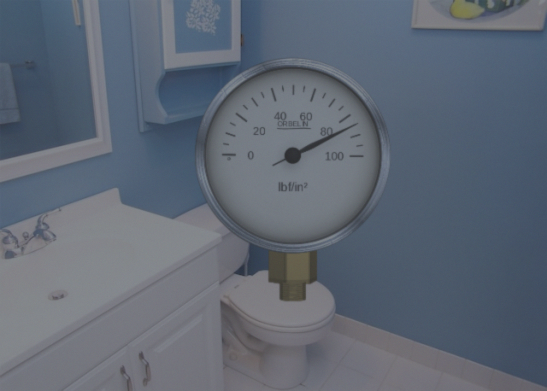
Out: 85; psi
